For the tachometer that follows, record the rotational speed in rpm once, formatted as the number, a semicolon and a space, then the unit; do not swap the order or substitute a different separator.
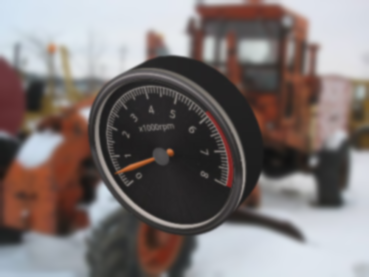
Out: 500; rpm
